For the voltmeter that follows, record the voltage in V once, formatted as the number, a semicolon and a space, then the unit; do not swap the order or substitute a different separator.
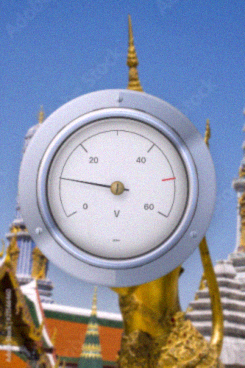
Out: 10; V
